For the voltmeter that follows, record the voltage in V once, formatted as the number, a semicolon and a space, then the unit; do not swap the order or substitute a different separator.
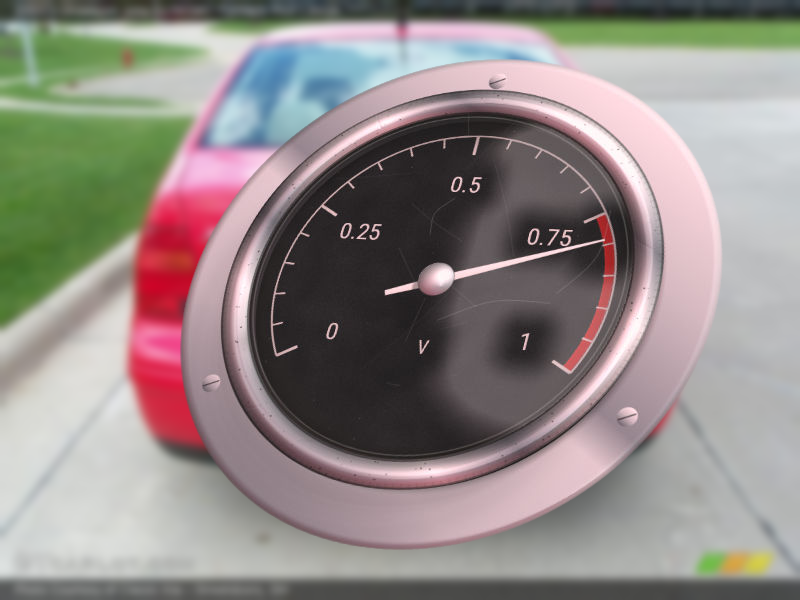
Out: 0.8; V
